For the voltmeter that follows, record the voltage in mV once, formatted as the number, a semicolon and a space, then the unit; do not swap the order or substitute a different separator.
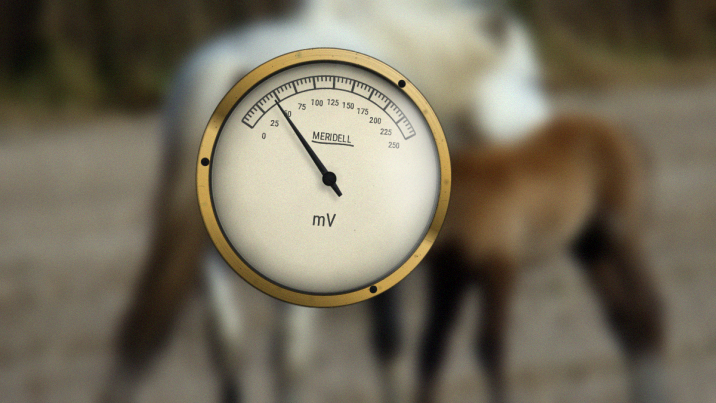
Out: 45; mV
